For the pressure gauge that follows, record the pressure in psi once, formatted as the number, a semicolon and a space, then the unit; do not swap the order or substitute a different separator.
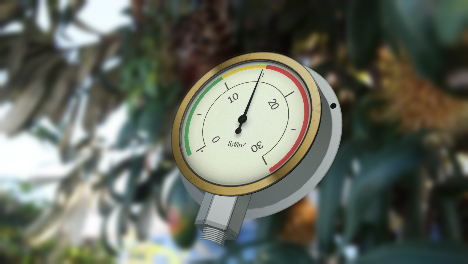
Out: 15; psi
